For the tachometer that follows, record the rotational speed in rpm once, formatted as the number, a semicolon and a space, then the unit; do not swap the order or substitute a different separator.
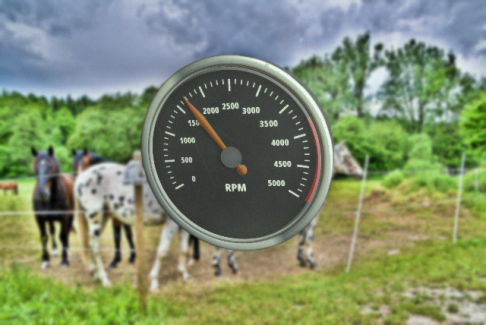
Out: 1700; rpm
